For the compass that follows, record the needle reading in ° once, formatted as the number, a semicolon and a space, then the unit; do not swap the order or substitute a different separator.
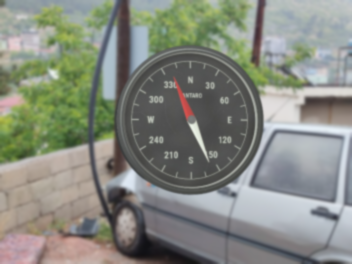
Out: 337.5; °
